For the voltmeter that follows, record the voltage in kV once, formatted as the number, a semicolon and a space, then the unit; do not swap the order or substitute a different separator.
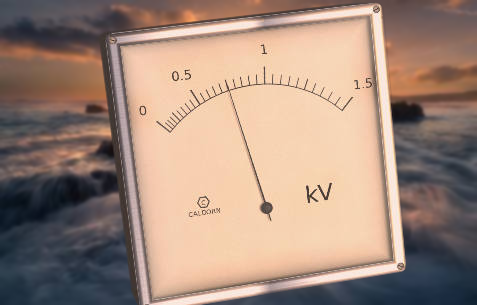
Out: 0.75; kV
